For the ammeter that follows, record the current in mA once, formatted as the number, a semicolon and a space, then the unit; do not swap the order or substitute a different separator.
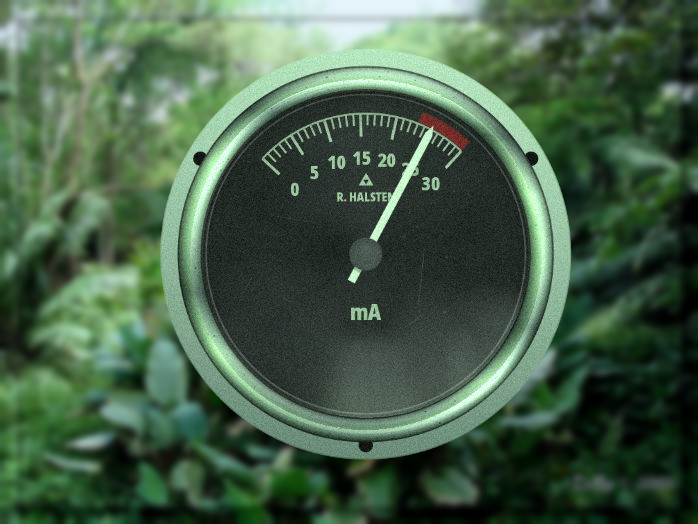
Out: 25; mA
